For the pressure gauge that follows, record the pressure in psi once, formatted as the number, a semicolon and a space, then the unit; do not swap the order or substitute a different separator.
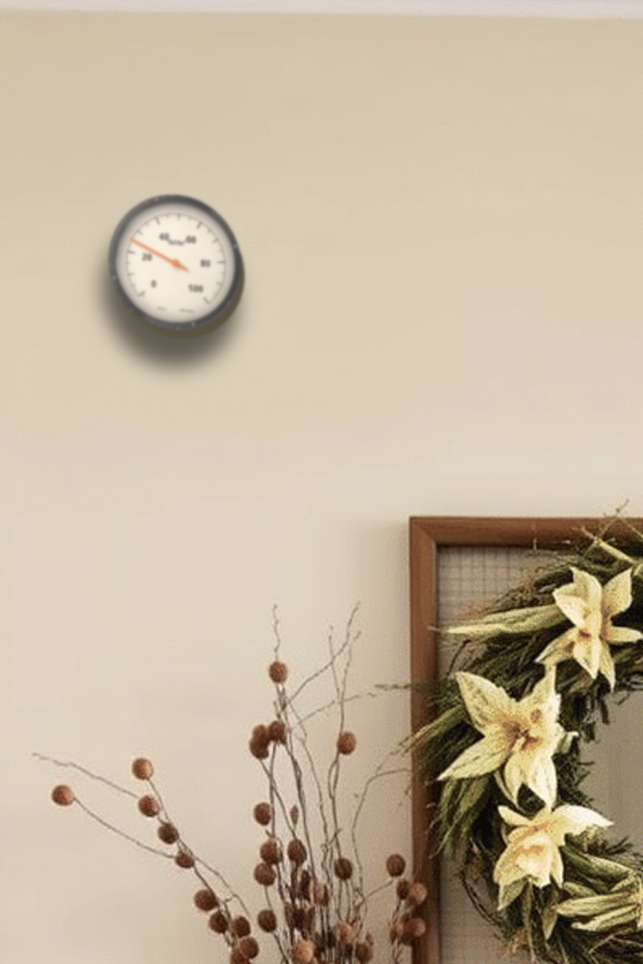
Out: 25; psi
